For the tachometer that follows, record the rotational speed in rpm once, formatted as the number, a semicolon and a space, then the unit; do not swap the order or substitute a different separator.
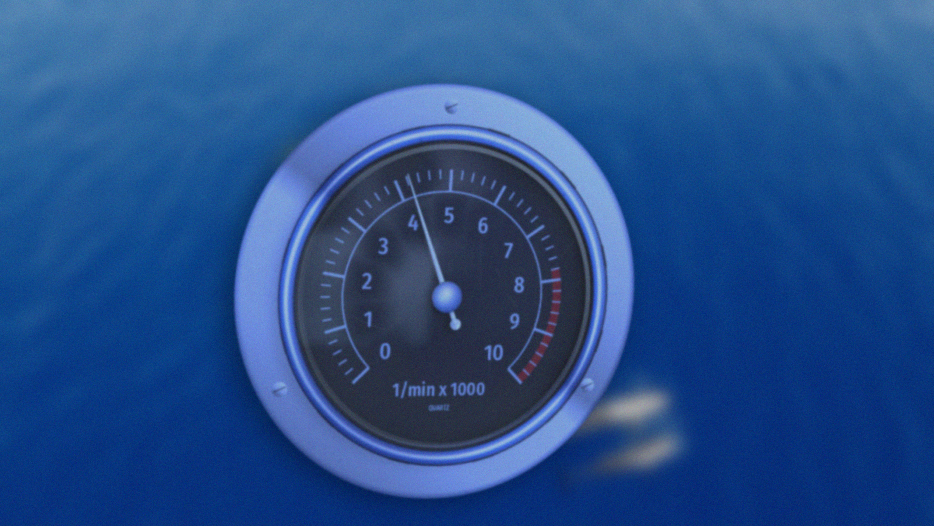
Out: 4200; rpm
